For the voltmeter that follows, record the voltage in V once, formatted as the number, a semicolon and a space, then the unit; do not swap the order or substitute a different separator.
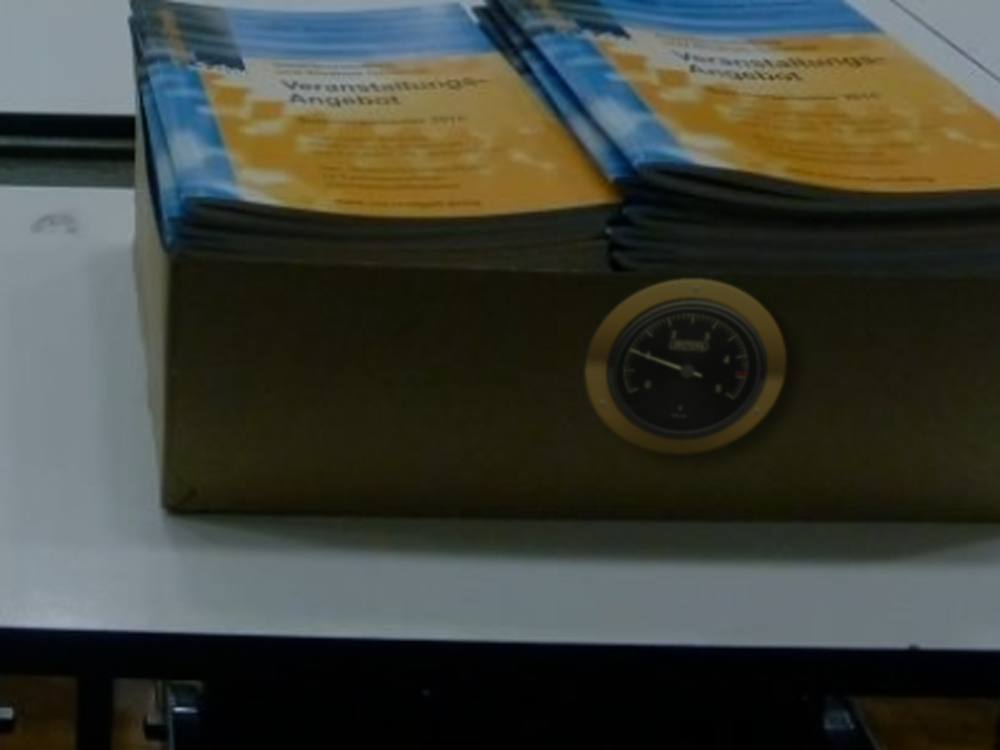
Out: 1; V
